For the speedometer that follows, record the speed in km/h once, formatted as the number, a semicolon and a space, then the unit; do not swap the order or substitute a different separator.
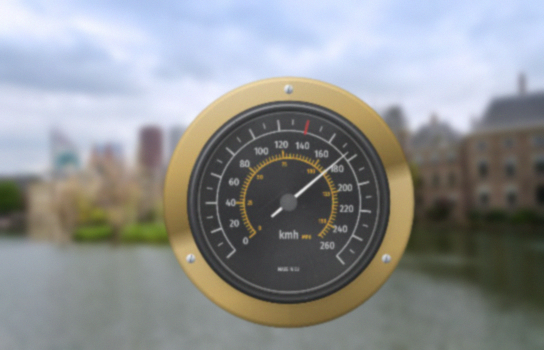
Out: 175; km/h
